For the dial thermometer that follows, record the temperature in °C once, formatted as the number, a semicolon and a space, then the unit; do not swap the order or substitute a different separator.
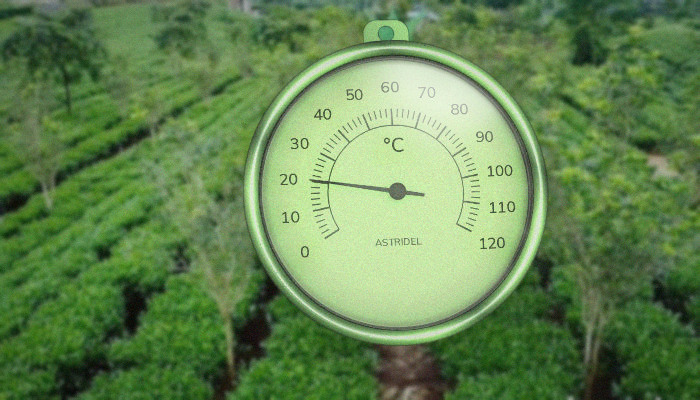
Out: 20; °C
